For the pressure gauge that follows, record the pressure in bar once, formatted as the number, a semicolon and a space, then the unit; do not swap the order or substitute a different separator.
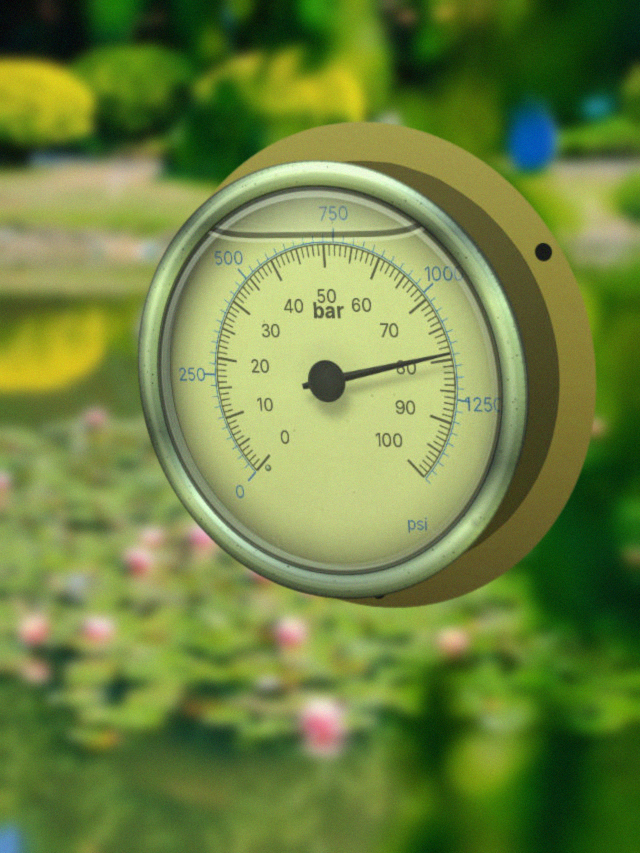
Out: 79; bar
